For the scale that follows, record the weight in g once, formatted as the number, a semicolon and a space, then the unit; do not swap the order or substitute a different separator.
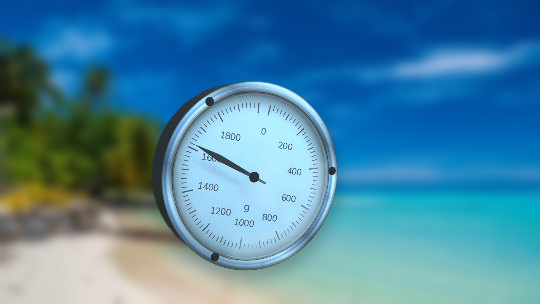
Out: 1620; g
